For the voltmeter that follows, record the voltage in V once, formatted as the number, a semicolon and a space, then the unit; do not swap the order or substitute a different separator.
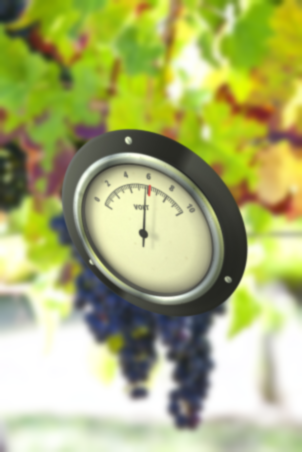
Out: 6; V
